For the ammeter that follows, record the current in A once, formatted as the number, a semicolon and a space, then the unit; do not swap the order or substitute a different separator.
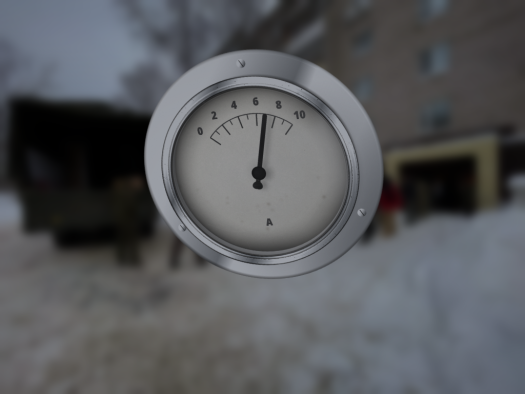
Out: 7; A
